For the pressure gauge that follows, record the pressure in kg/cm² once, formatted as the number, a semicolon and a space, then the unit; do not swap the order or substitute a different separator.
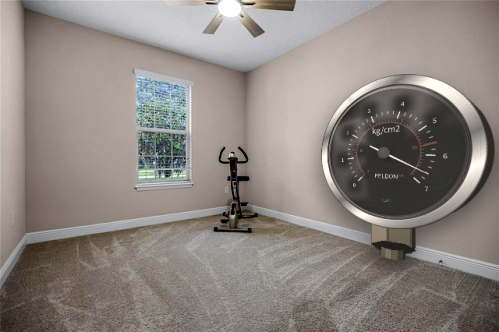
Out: 6.6; kg/cm²
